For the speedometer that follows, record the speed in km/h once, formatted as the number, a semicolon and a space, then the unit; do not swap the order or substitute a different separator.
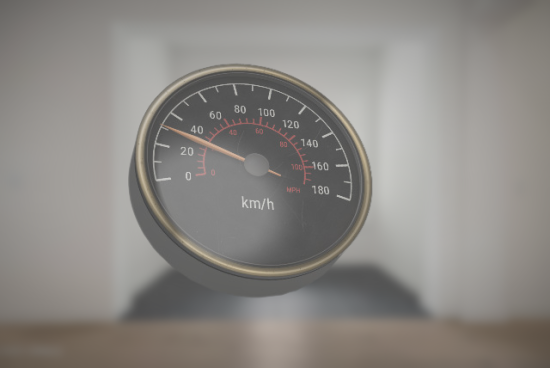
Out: 30; km/h
